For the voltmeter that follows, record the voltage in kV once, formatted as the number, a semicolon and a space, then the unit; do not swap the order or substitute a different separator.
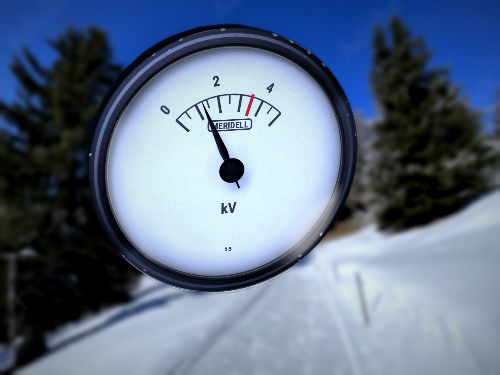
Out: 1.25; kV
